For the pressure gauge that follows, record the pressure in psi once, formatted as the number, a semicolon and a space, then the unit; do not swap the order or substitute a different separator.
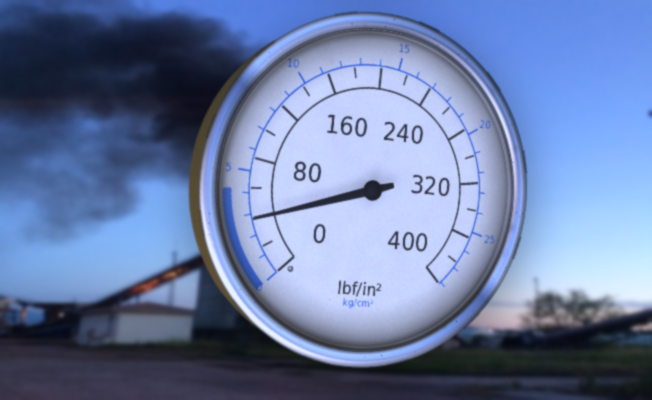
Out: 40; psi
